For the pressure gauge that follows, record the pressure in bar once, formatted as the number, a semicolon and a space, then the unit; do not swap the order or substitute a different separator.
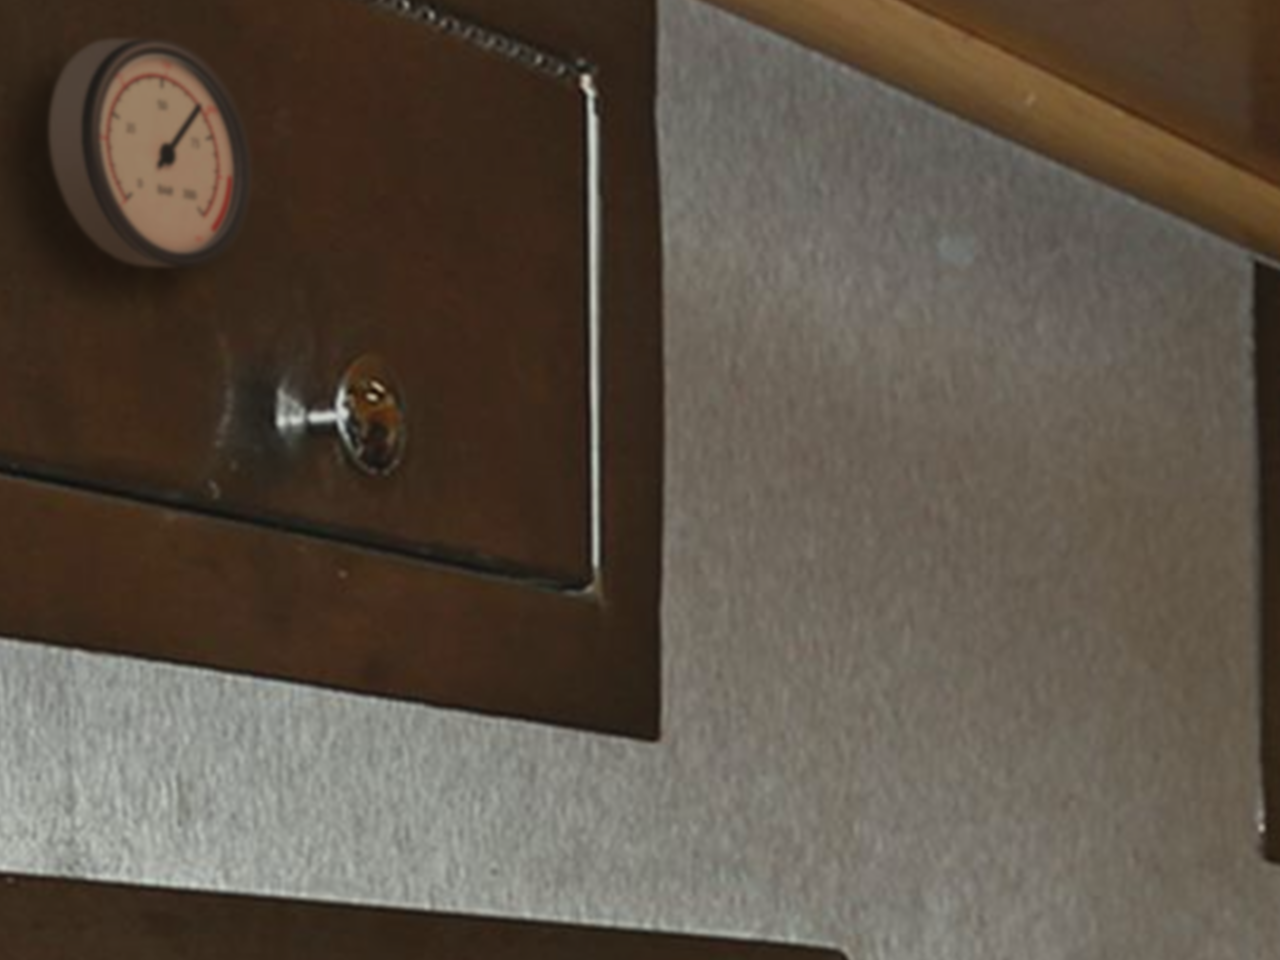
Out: 65; bar
